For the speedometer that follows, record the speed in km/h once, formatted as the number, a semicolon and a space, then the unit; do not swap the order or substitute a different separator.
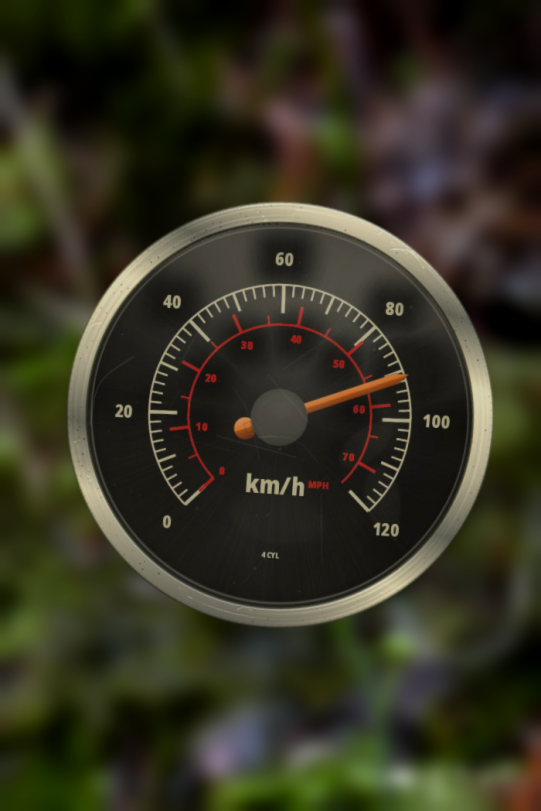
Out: 91; km/h
